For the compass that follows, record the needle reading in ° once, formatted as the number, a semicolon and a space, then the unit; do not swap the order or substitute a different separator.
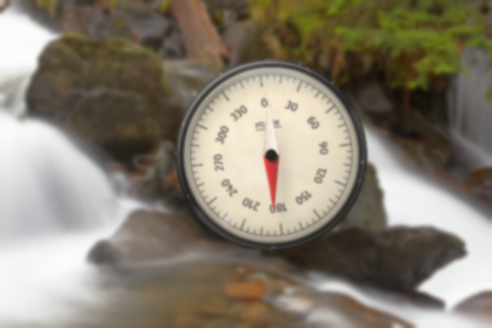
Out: 185; °
